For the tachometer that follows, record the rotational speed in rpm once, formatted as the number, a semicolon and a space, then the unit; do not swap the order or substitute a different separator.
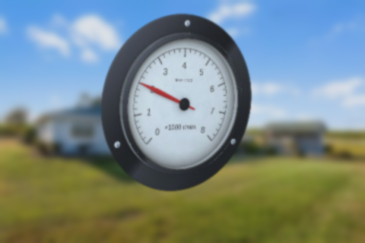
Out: 2000; rpm
